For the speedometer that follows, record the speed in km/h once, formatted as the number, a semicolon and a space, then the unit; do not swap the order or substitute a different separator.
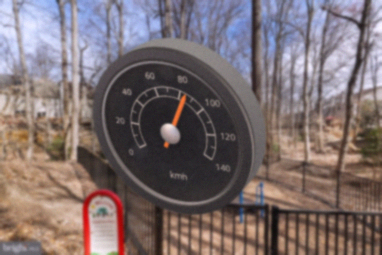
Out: 85; km/h
